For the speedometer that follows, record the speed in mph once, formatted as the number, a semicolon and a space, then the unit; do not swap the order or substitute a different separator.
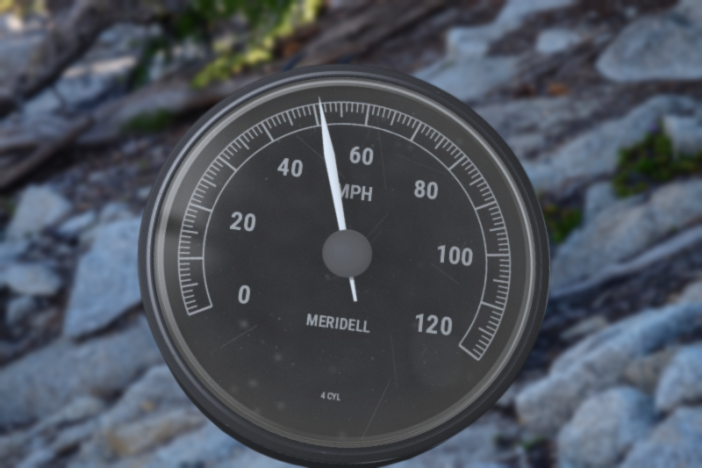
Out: 51; mph
